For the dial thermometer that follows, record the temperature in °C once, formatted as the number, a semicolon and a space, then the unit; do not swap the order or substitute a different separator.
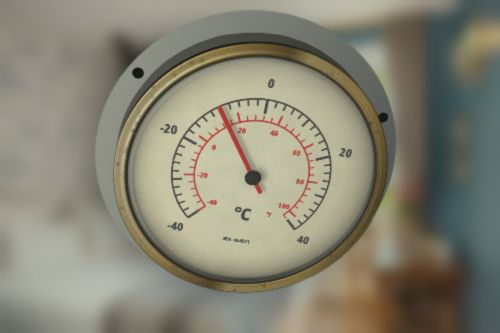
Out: -10; °C
